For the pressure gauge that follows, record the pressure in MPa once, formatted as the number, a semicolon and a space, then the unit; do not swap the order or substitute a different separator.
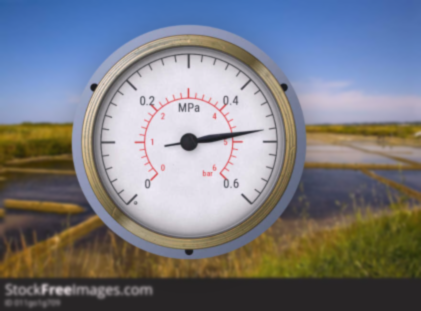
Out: 0.48; MPa
